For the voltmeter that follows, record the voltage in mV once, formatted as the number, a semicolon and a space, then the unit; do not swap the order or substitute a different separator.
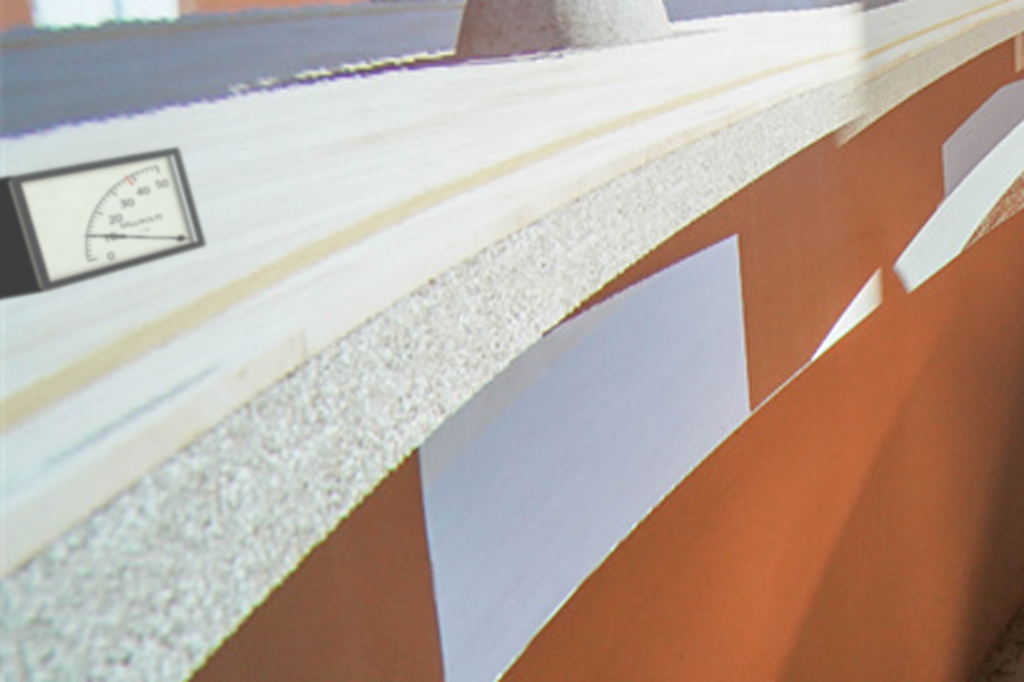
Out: 10; mV
